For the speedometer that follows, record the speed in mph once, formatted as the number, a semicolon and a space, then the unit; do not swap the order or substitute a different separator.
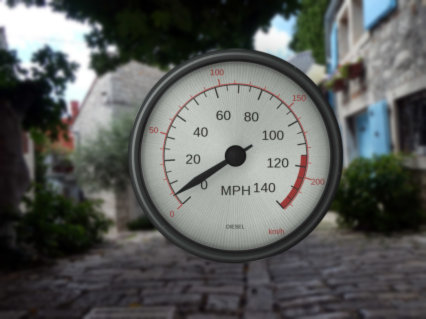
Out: 5; mph
